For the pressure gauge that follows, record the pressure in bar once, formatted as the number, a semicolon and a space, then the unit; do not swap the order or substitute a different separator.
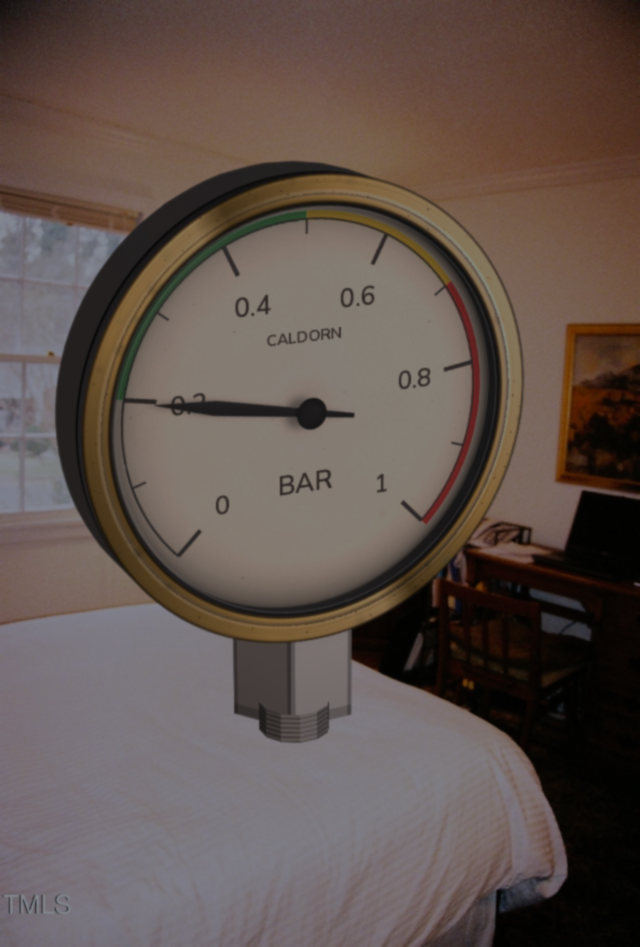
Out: 0.2; bar
